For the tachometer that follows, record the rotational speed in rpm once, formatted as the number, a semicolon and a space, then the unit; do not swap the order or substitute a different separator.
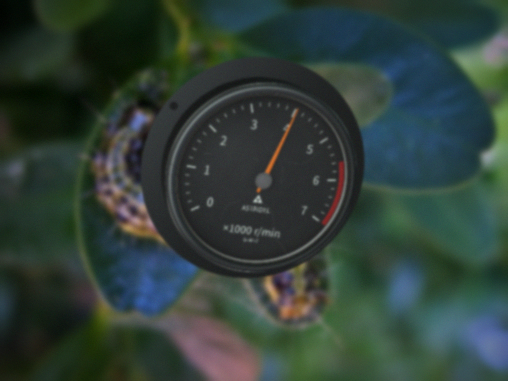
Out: 4000; rpm
